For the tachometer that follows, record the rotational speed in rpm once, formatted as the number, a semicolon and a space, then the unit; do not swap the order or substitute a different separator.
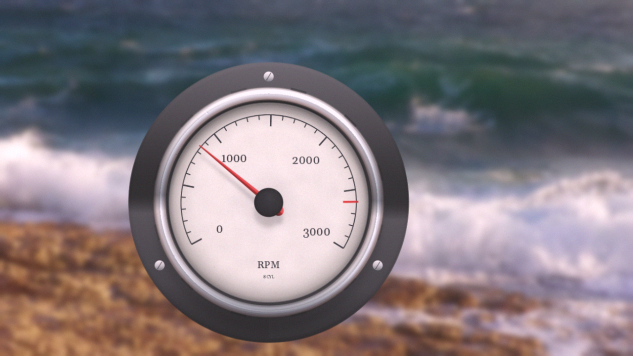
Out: 850; rpm
